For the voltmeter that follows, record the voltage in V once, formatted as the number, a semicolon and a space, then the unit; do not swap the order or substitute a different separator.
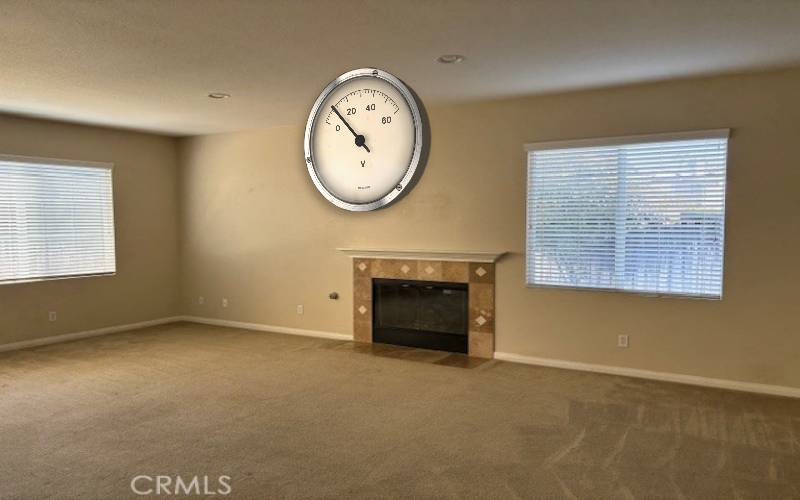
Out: 10; V
